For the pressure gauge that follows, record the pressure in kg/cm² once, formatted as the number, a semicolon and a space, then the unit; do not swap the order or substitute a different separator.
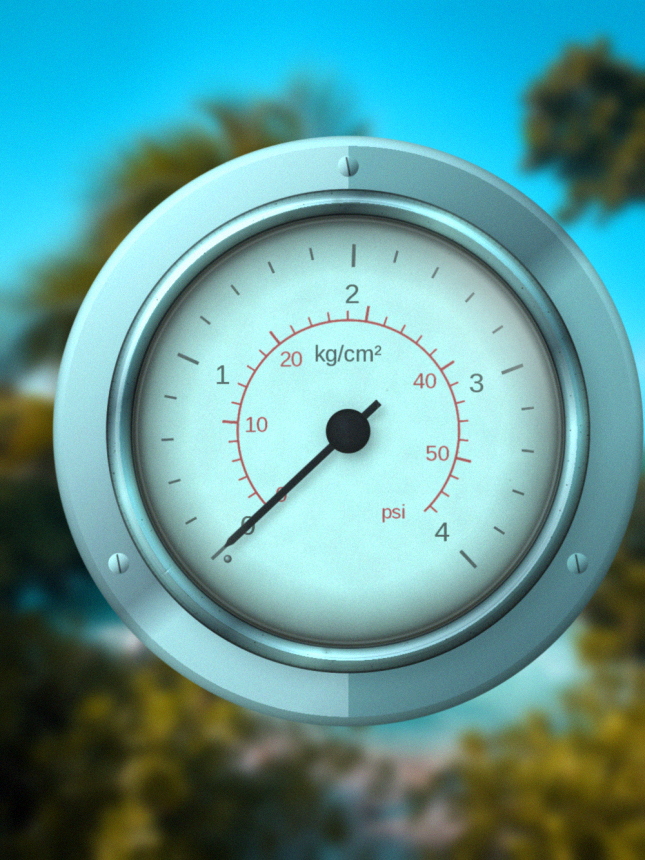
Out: 0; kg/cm²
